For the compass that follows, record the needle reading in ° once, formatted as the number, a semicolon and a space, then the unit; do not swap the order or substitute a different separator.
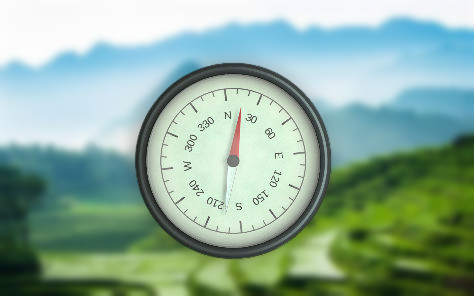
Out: 15; °
